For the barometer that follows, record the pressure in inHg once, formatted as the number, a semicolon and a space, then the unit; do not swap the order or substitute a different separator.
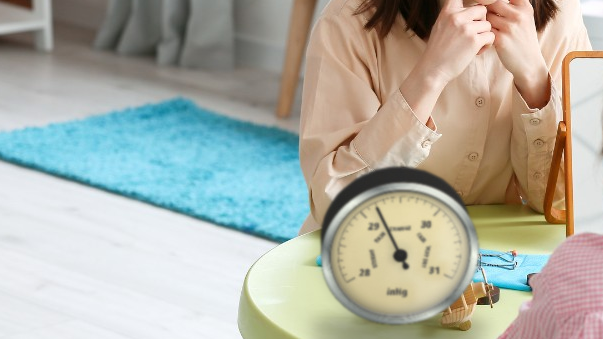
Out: 29.2; inHg
